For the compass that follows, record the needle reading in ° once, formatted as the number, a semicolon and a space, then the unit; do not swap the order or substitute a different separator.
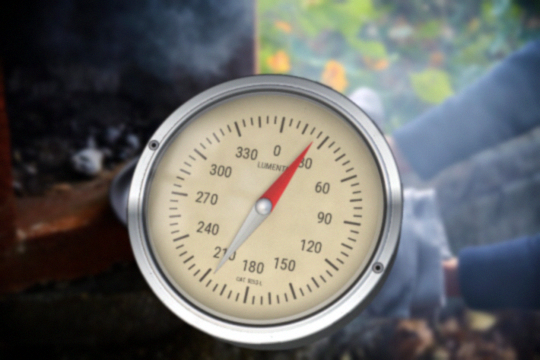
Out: 25; °
